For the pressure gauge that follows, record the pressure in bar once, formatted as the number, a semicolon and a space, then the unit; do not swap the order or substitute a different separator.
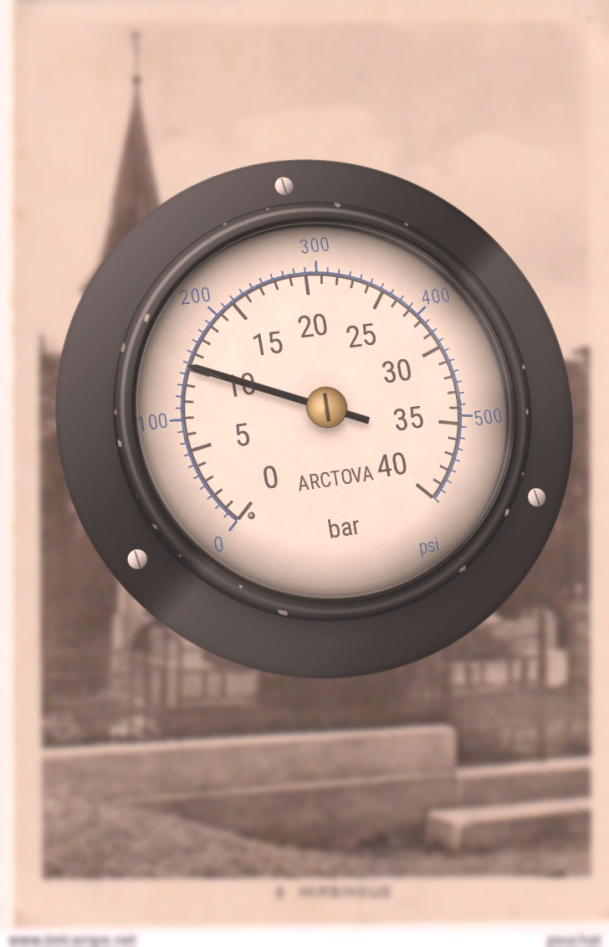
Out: 10; bar
